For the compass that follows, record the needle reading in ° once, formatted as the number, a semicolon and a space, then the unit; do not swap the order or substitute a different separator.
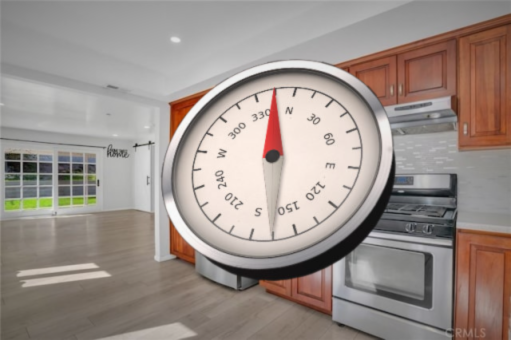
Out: 345; °
